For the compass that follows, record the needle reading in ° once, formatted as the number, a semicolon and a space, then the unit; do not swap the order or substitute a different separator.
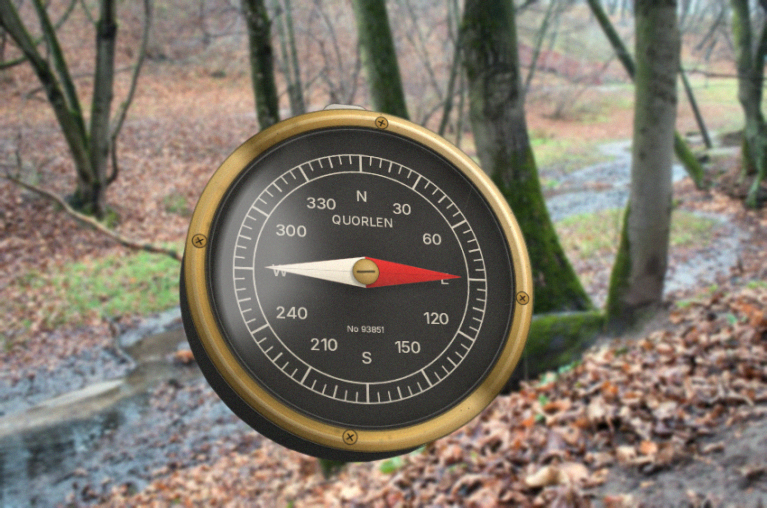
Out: 90; °
